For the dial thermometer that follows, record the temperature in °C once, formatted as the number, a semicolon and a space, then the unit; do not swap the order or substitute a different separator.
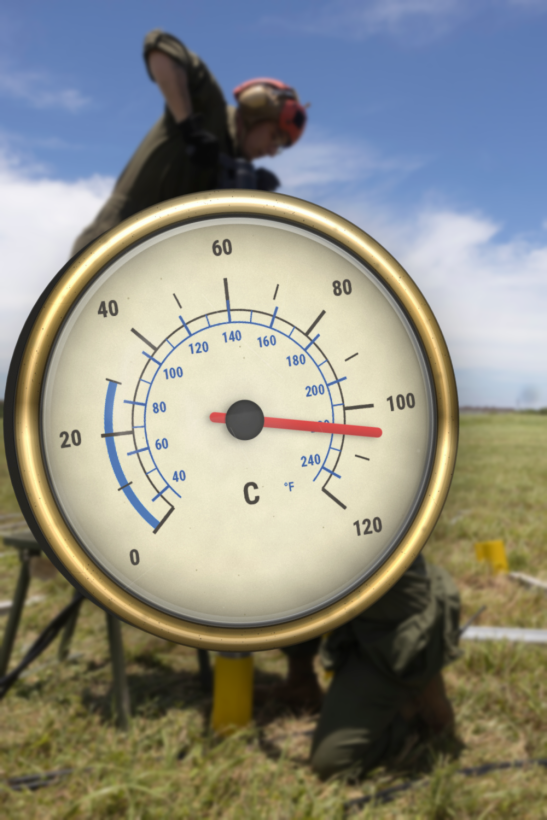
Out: 105; °C
